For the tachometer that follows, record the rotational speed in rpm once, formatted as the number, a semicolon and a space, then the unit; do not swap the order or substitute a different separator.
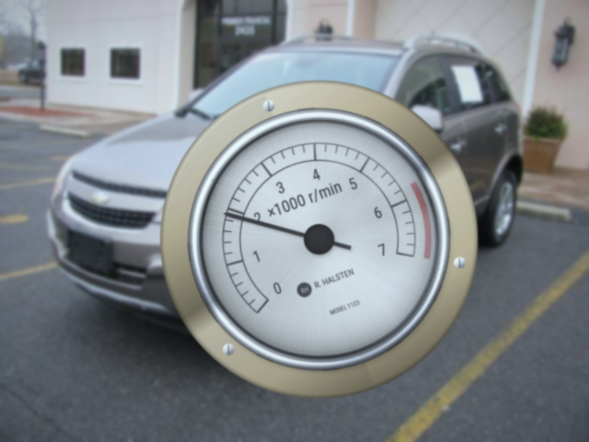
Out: 1900; rpm
